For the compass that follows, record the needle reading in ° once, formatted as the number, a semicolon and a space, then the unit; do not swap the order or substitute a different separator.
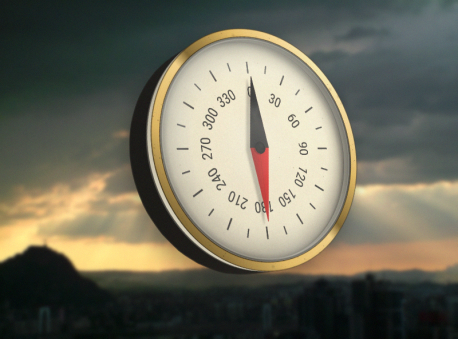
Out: 180; °
